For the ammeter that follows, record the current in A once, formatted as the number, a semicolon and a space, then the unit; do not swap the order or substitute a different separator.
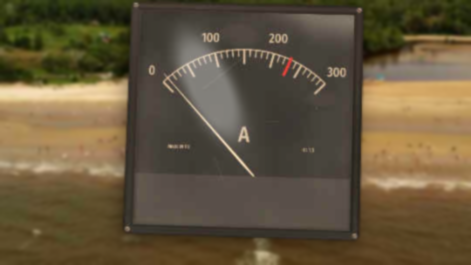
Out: 10; A
